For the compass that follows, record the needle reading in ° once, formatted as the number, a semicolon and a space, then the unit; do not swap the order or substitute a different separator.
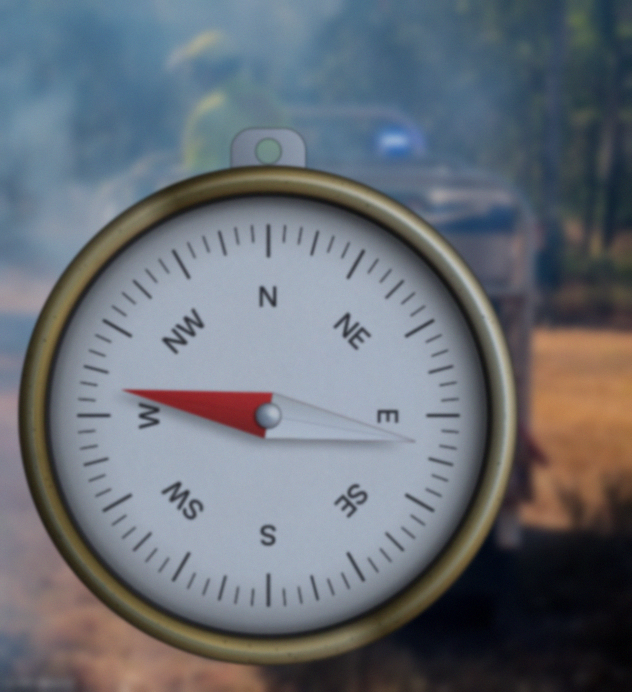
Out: 280; °
